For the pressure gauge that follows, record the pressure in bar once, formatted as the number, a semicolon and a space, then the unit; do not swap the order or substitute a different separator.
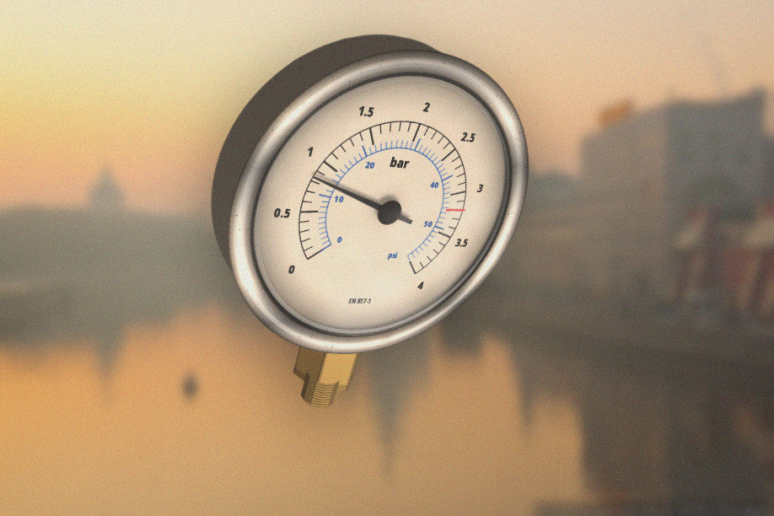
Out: 0.85; bar
